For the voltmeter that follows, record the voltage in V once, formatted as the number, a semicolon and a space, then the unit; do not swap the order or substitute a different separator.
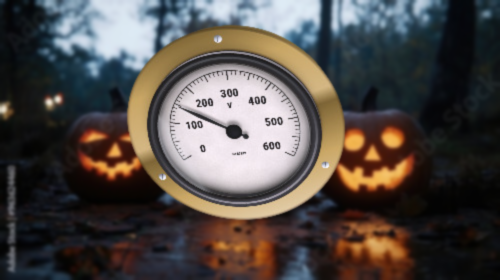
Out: 150; V
